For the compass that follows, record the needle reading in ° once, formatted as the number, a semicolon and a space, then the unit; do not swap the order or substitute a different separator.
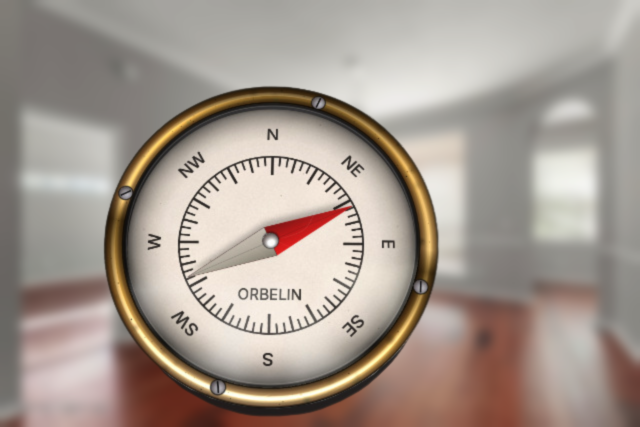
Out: 65; °
